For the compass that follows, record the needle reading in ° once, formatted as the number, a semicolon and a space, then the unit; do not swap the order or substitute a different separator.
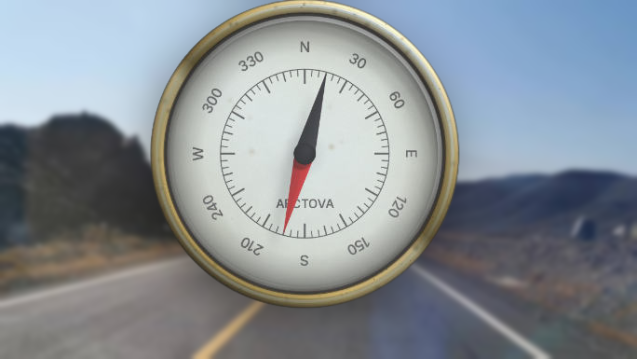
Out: 195; °
